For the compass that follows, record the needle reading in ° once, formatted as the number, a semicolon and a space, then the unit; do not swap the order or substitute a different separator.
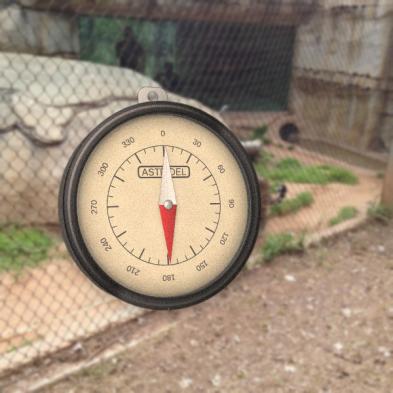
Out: 180; °
